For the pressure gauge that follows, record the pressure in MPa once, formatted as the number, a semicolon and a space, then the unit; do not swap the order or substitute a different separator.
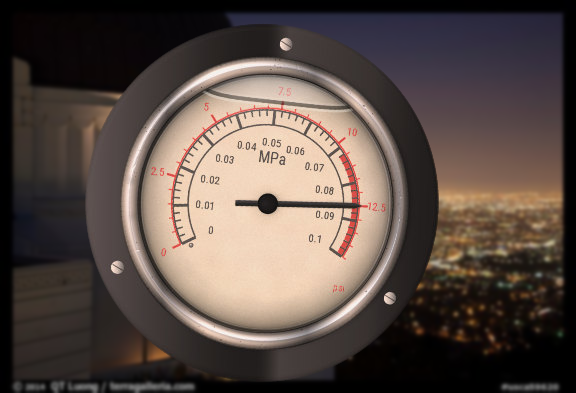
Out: 0.086; MPa
